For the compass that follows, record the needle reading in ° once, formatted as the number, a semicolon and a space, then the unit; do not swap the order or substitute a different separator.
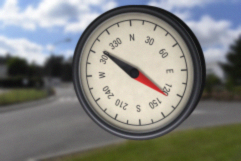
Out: 127.5; °
